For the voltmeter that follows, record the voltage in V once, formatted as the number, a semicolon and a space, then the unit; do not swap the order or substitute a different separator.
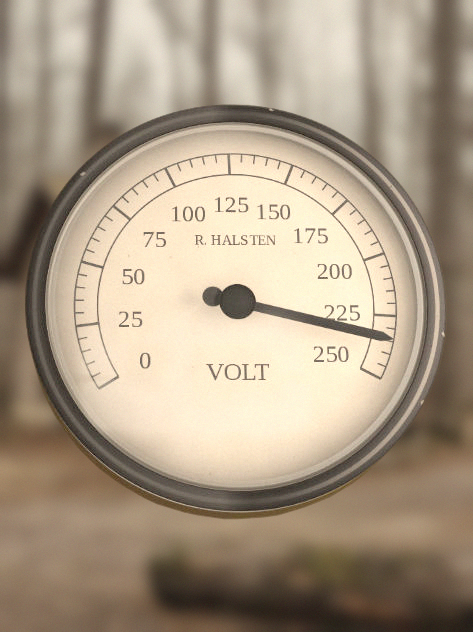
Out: 235; V
